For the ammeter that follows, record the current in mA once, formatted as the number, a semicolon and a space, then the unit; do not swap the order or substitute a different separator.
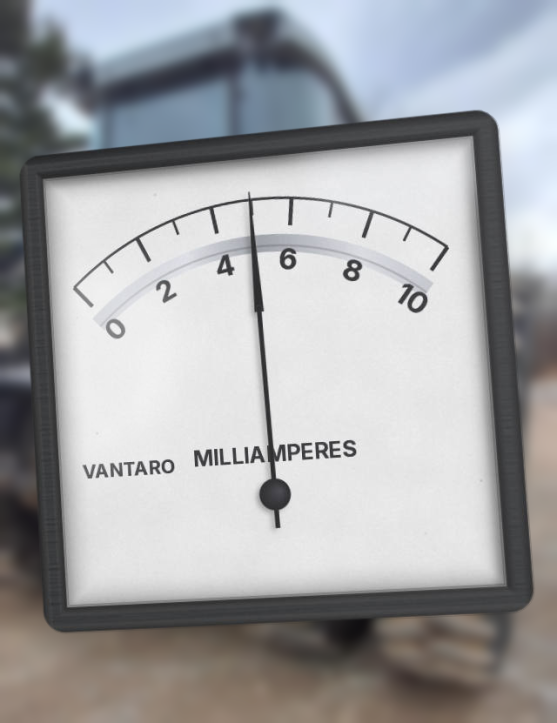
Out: 5; mA
